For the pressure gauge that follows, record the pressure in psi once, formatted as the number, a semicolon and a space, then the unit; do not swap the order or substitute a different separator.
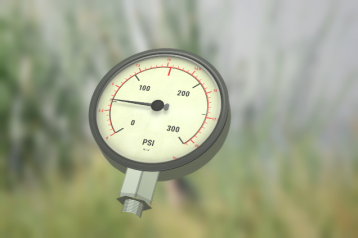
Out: 50; psi
